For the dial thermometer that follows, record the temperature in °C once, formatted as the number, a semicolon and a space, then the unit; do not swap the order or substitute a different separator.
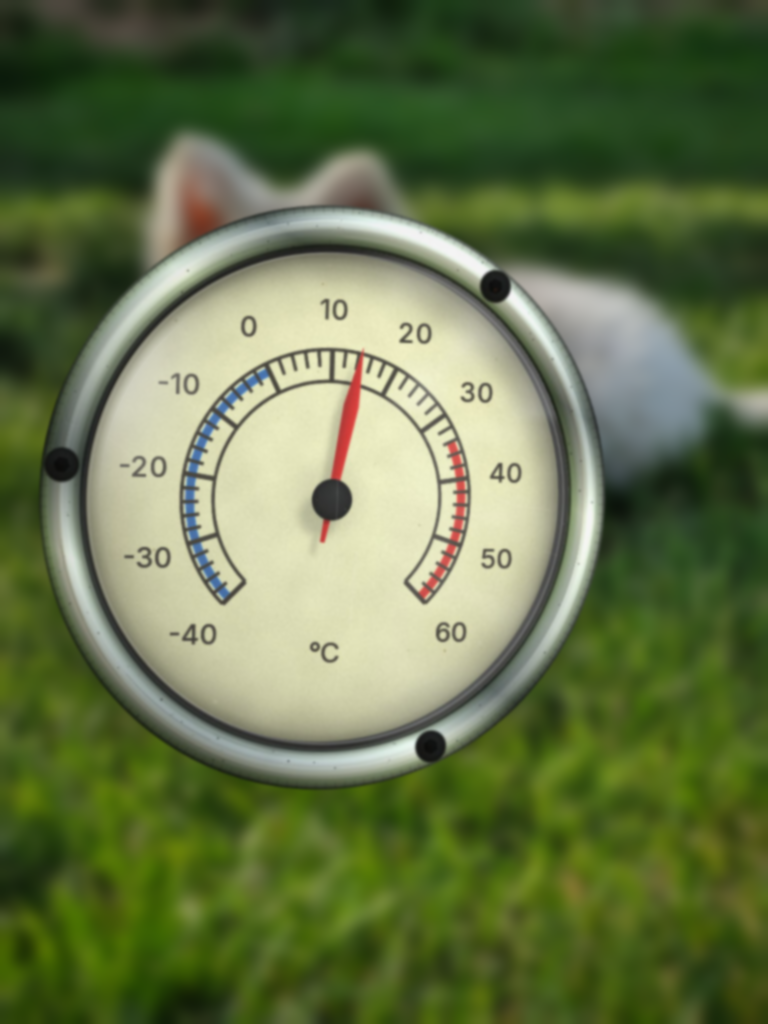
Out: 14; °C
